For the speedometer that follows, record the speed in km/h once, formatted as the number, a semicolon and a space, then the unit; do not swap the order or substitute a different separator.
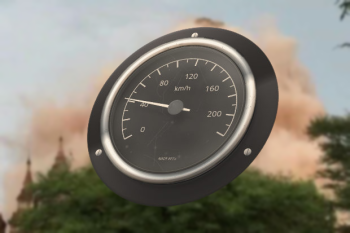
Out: 40; km/h
